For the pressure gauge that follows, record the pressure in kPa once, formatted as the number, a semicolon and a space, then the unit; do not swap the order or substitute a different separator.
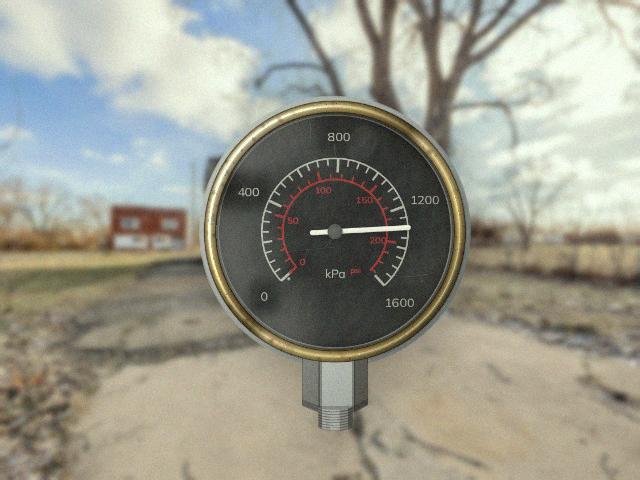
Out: 1300; kPa
